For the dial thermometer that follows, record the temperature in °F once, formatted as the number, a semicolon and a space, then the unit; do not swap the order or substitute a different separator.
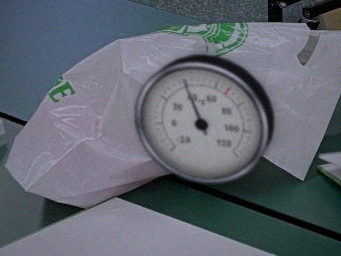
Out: 40; °F
